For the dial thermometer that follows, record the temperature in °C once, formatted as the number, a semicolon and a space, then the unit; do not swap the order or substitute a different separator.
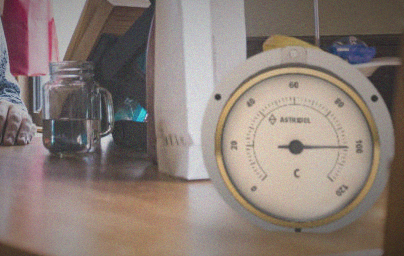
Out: 100; °C
